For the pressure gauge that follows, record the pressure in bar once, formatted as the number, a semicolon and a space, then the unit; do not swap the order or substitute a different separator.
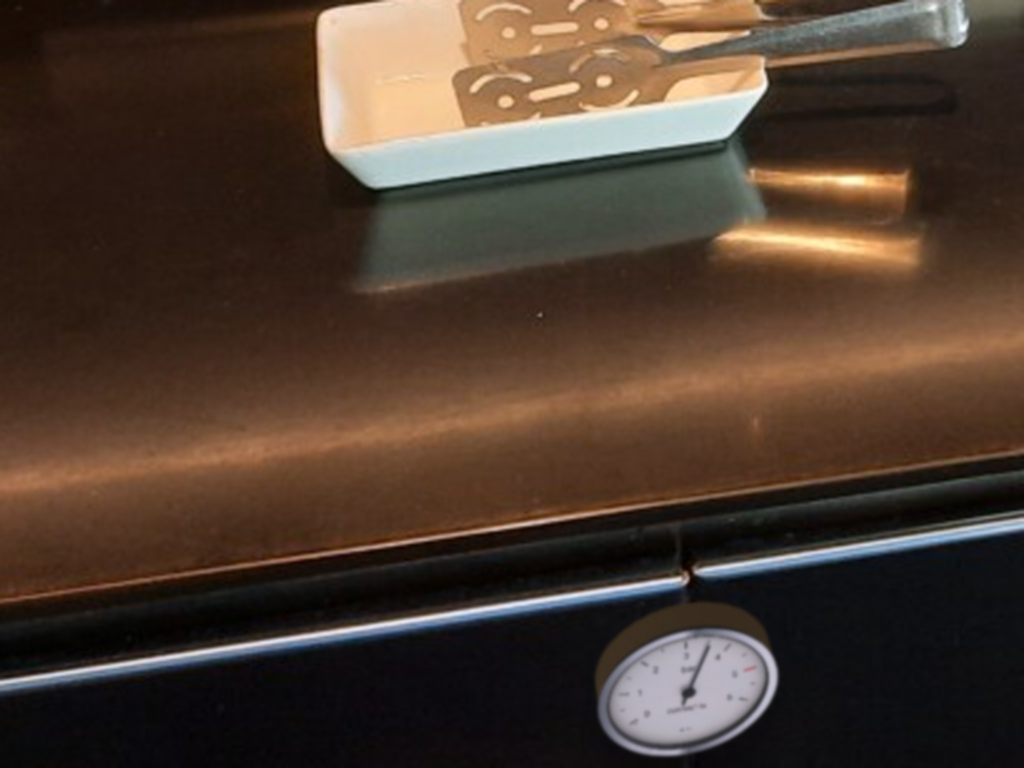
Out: 3.5; bar
